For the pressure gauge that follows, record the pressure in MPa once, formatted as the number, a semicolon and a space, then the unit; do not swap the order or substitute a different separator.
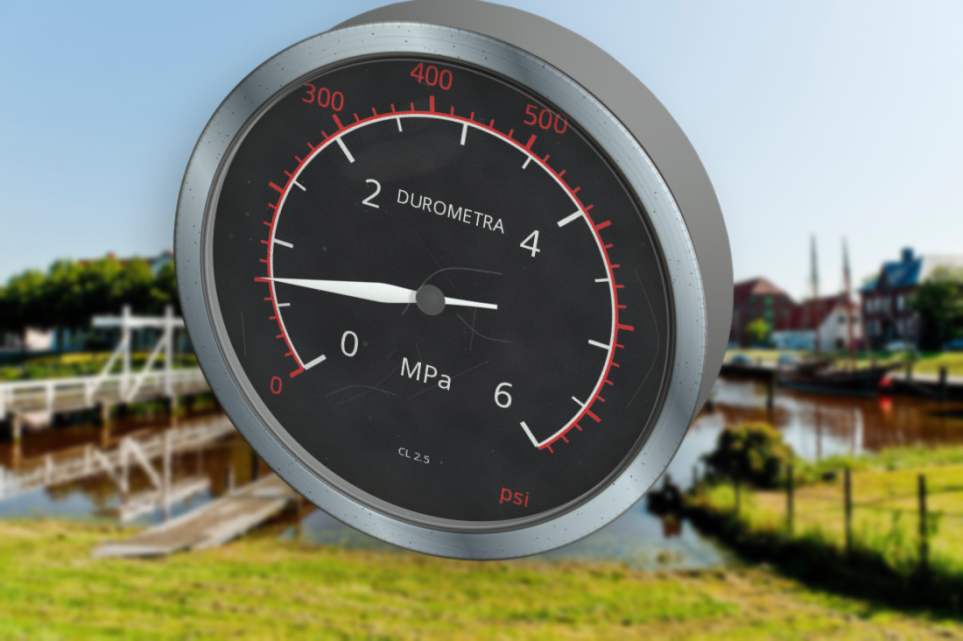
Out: 0.75; MPa
